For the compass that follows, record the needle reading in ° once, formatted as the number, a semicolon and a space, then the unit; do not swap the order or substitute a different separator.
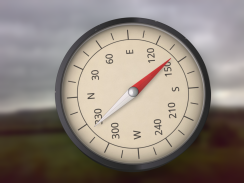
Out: 142.5; °
